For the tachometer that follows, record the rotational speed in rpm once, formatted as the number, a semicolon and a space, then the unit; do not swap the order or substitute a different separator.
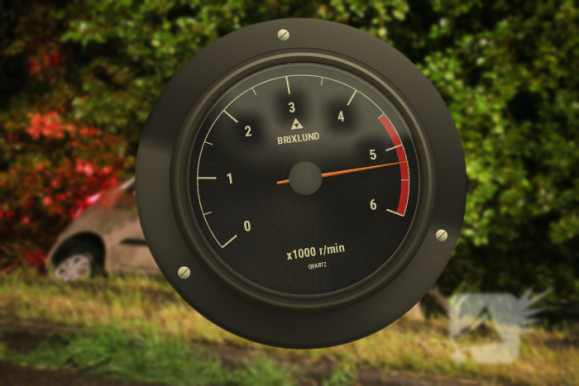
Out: 5250; rpm
